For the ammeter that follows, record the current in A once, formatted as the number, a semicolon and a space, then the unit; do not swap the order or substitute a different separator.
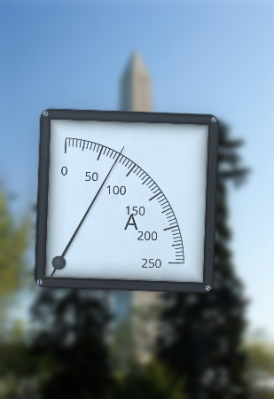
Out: 75; A
